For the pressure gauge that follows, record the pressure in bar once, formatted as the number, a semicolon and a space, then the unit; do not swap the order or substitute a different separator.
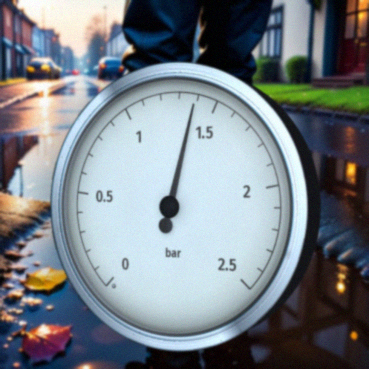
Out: 1.4; bar
